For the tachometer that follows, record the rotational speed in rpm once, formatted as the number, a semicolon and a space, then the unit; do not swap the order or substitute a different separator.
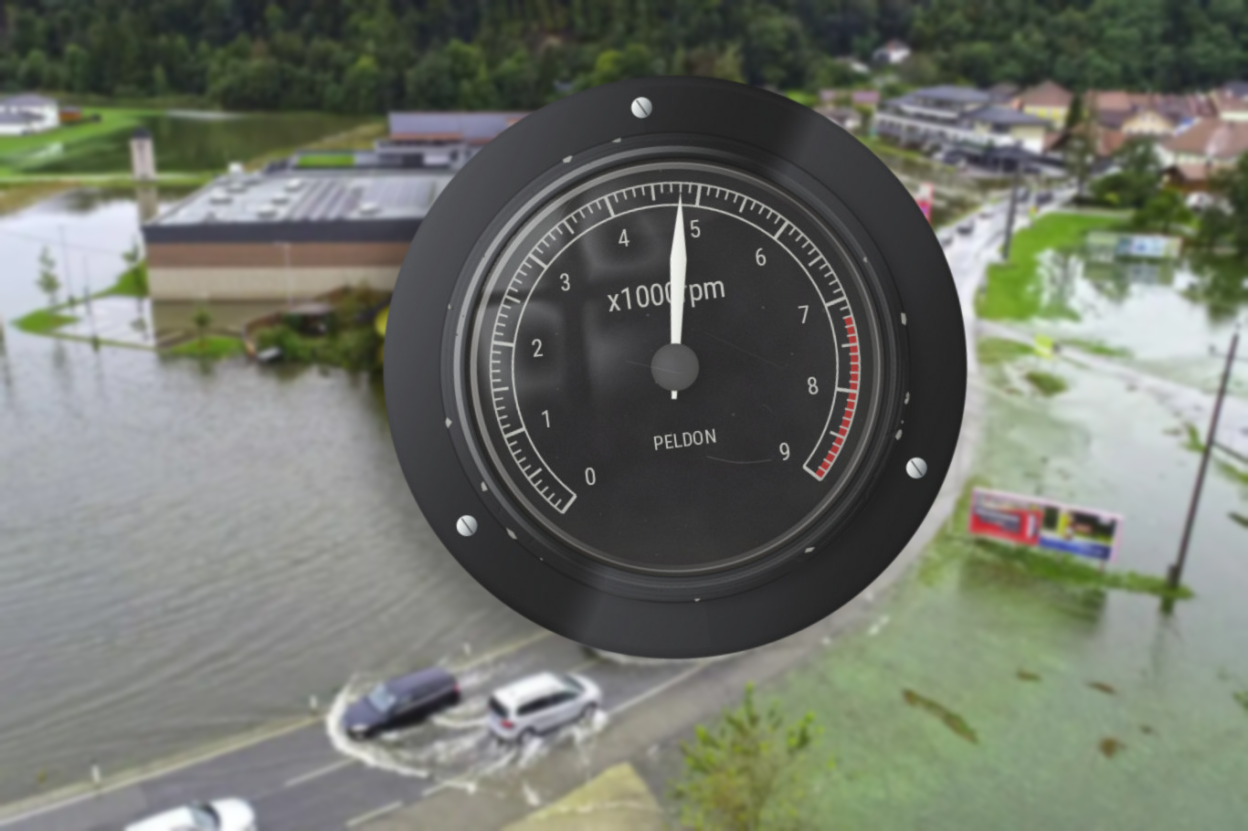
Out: 4800; rpm
